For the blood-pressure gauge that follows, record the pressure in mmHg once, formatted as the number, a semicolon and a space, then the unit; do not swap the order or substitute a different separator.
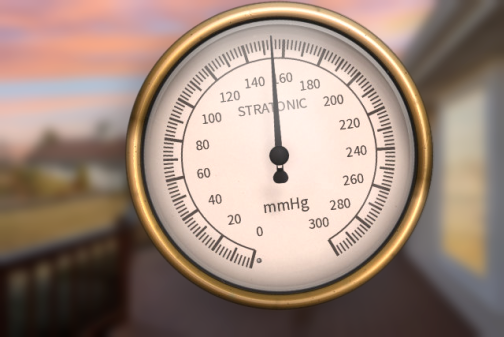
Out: 154; mmHg
